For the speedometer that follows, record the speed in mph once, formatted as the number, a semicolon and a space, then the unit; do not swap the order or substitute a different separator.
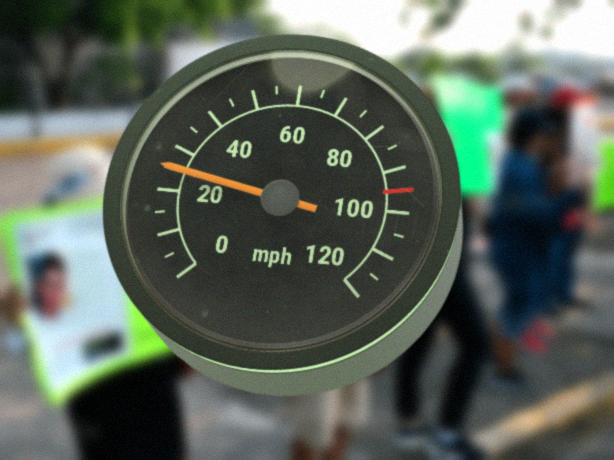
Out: 25; mph
